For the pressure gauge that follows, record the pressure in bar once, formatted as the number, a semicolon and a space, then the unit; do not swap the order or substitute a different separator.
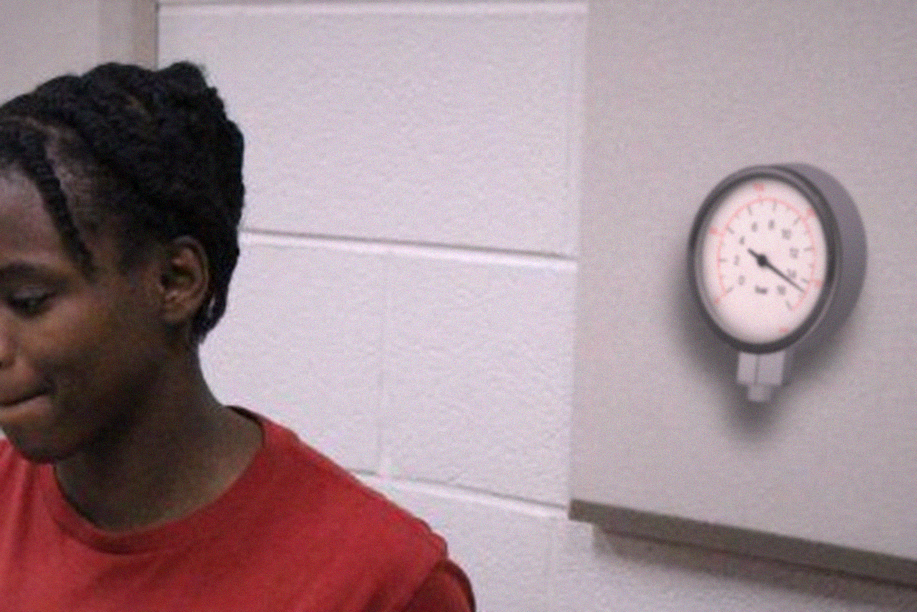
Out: 14.5; bar
